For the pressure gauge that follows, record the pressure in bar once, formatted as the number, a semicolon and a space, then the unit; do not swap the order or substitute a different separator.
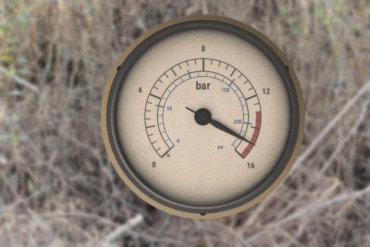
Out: 15; bar
